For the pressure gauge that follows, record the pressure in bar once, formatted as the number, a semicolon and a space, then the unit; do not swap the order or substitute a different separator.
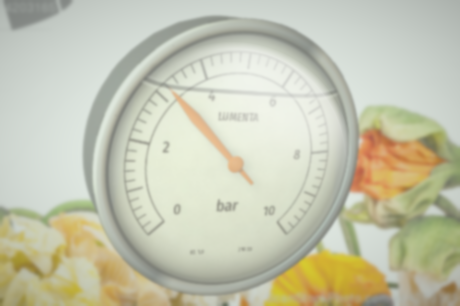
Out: 3.2; bar
